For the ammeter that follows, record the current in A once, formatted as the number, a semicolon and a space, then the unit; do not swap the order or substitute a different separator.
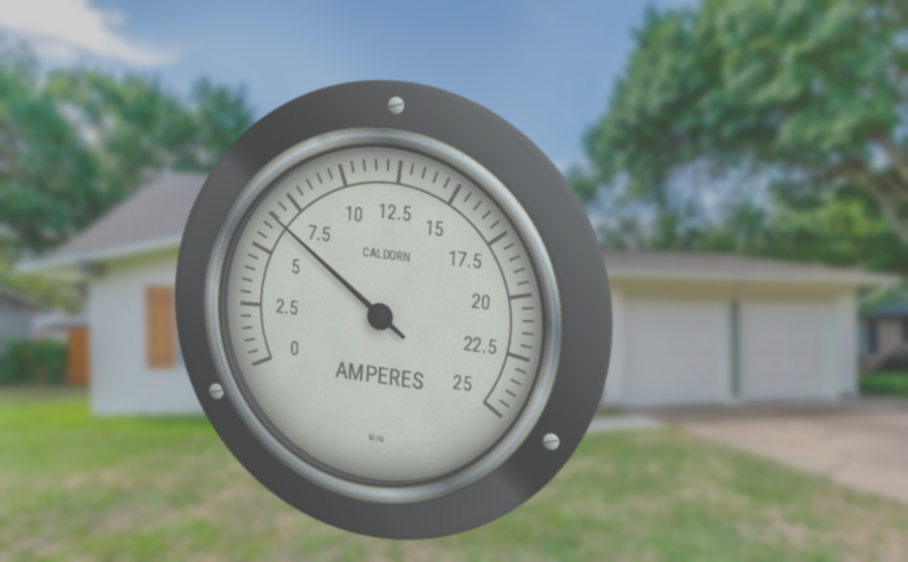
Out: 6.5; A
